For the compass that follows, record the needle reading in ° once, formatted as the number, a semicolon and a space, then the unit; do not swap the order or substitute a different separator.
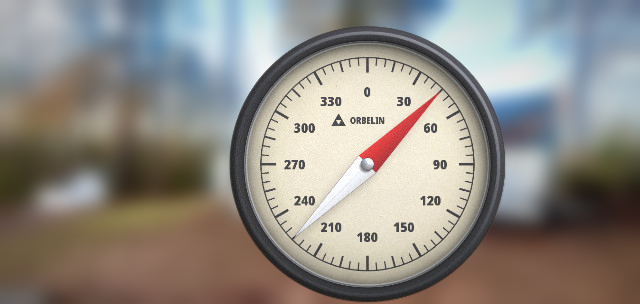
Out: 45; °
